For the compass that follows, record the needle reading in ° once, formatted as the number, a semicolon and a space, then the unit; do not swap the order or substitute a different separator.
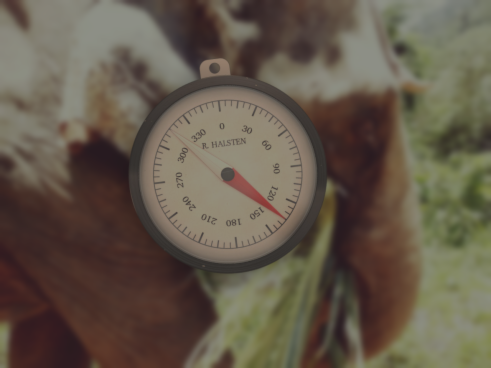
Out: 135; °
